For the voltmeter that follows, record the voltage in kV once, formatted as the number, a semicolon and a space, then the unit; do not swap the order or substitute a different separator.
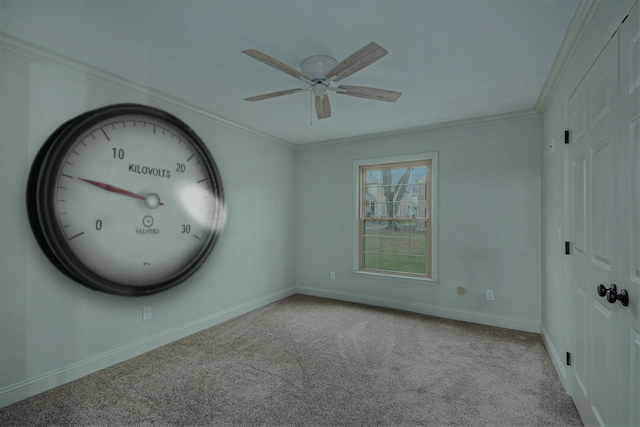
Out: 5; kV
